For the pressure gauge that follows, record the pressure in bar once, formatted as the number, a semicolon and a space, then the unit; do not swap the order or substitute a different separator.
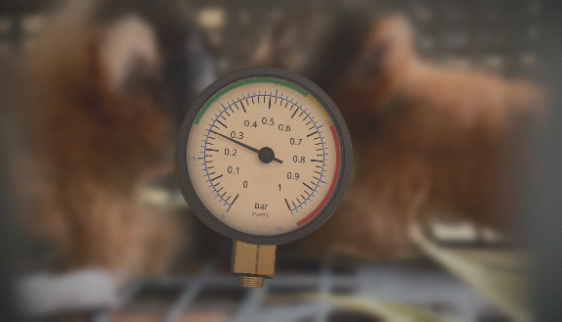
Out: 0.26; bar
